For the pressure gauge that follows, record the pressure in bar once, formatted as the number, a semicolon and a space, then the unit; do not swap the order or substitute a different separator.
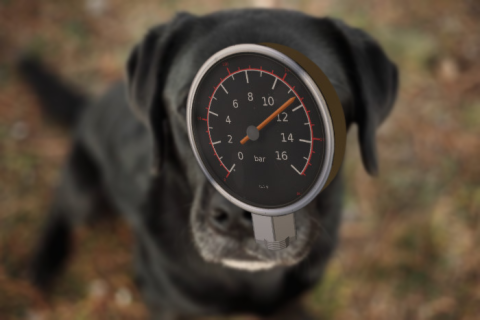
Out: 11.5; bar
